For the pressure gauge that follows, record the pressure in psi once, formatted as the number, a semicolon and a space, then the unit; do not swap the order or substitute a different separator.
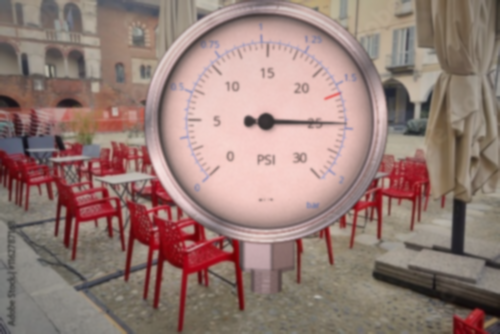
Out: 25; psi
